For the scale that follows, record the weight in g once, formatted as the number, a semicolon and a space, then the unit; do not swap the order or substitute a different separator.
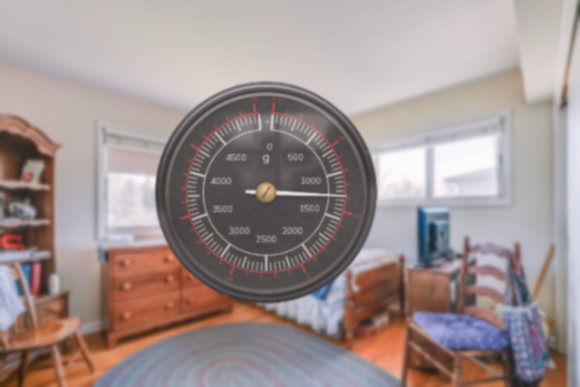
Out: 1250; g
